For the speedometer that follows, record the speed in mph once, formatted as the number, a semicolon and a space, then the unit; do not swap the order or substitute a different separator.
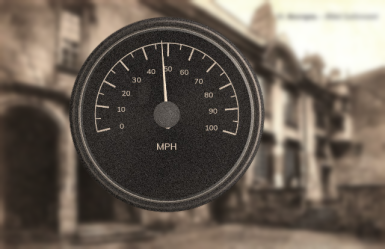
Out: 47.5; mph
